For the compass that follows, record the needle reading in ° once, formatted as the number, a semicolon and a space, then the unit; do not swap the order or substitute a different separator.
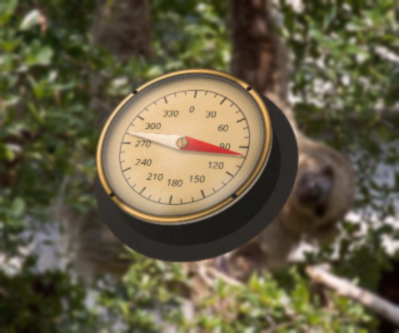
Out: 100; °
